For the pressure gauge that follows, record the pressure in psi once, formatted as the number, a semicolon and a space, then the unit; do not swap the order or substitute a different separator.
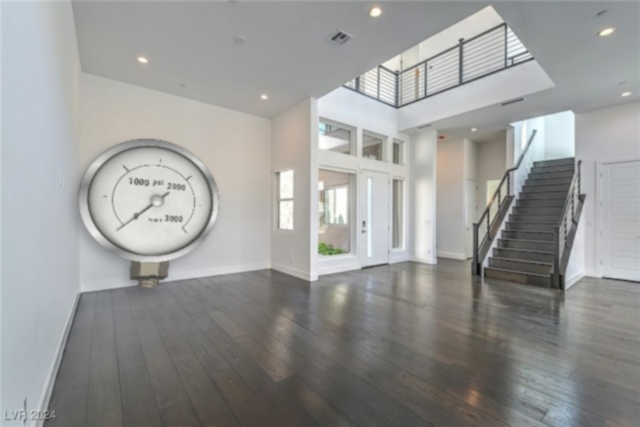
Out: 0; psi
